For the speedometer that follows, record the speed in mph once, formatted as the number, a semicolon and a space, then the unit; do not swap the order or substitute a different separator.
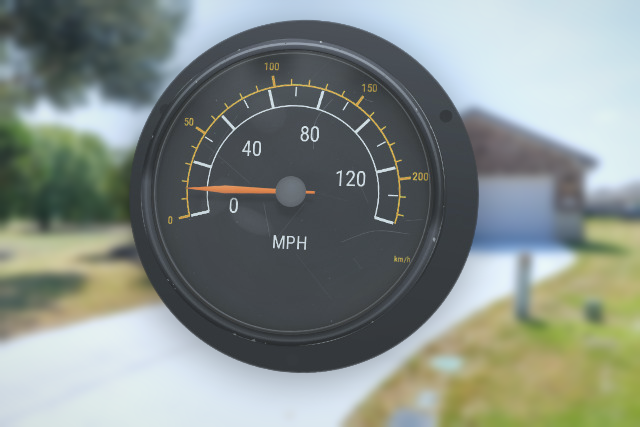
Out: 10; mph
